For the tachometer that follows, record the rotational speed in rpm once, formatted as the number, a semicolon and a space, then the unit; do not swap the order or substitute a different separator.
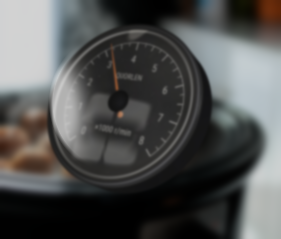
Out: 3250; rpm
